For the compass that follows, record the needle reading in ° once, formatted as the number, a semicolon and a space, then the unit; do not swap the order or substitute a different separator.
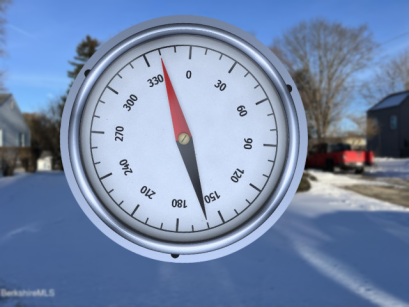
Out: 340; °
